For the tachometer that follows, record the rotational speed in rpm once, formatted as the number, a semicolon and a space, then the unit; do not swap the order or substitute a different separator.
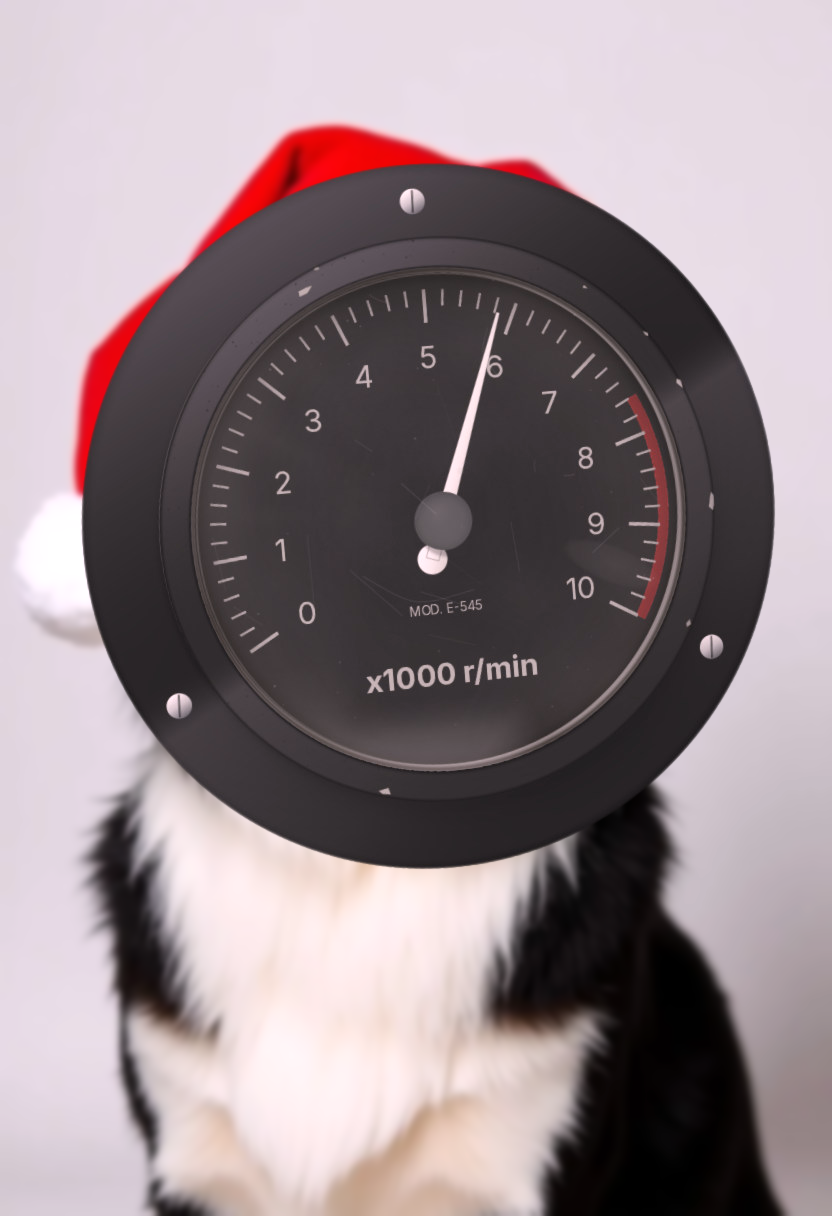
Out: 5800; rpm
